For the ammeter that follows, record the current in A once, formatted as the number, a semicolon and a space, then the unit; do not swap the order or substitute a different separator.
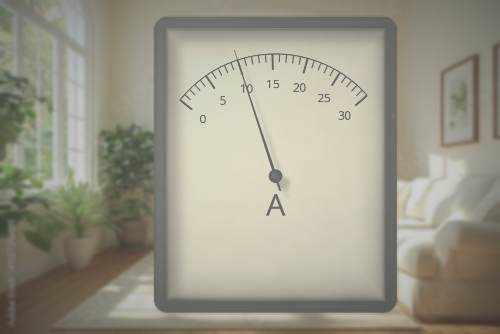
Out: 10; A
